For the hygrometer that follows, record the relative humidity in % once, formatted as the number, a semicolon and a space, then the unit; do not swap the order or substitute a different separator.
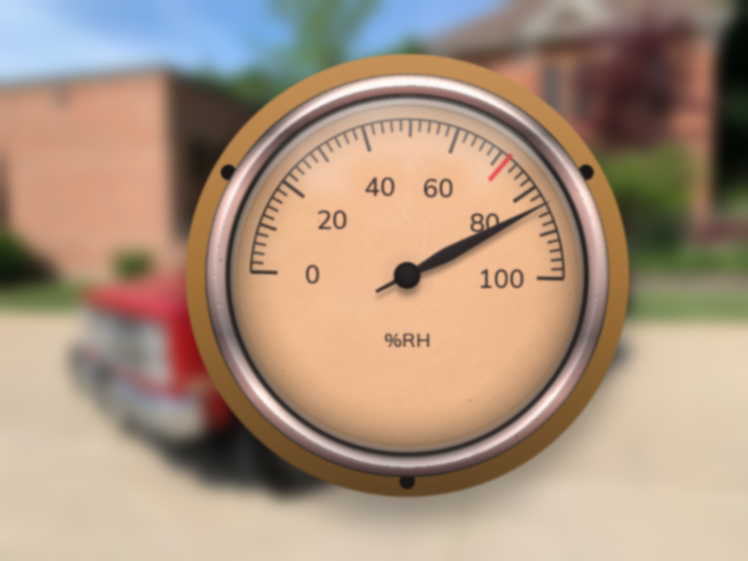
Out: 84; %
